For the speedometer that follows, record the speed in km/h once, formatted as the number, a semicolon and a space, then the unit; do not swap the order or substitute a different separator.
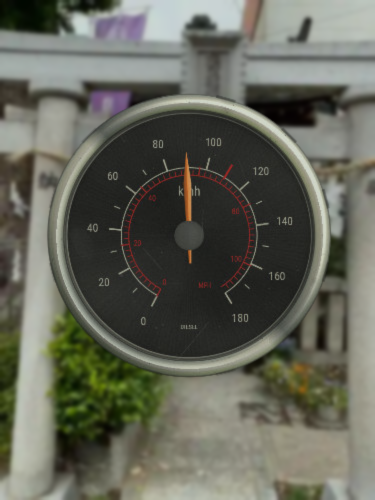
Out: 90; km/h
